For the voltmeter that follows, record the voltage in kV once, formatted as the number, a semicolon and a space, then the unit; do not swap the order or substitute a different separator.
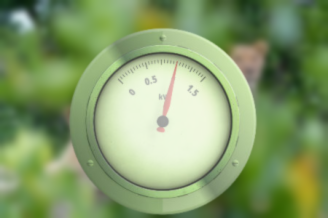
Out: 1; kV
